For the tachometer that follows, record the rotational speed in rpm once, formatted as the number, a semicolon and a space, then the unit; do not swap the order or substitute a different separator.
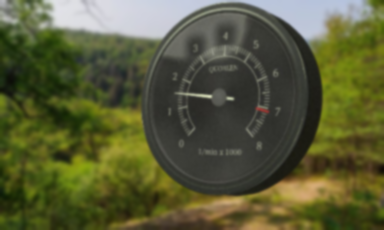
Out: 1500; rpm
